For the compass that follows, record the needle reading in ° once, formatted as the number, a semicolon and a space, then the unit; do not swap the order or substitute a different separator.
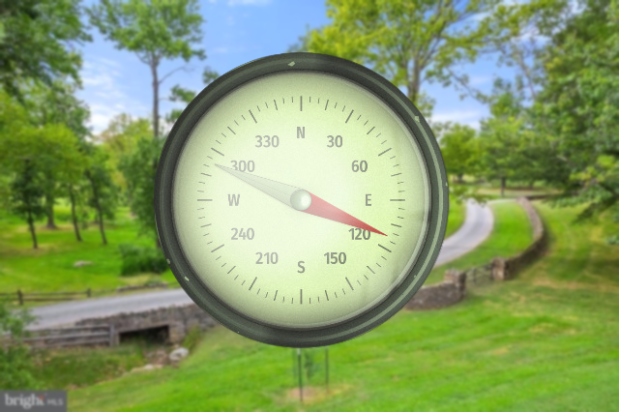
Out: 112.5; °
